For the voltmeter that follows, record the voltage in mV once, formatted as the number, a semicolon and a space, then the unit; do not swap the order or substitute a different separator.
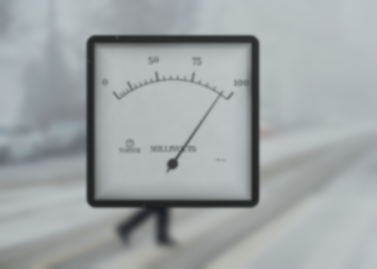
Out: 95; mV
